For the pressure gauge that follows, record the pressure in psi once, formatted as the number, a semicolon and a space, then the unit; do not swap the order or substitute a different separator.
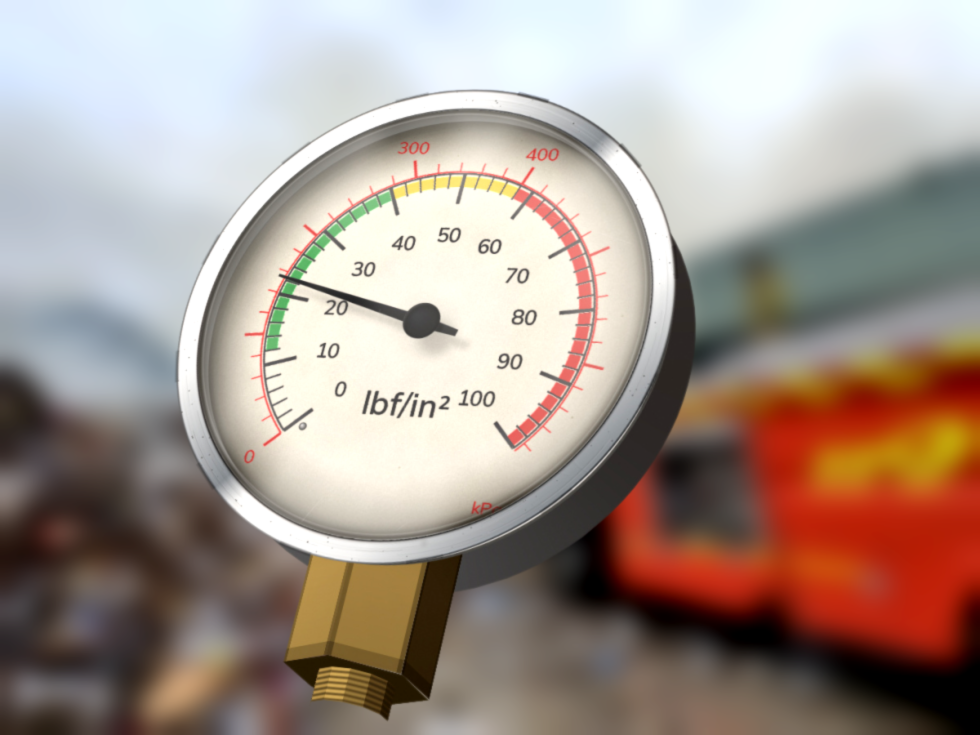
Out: 22; psi
